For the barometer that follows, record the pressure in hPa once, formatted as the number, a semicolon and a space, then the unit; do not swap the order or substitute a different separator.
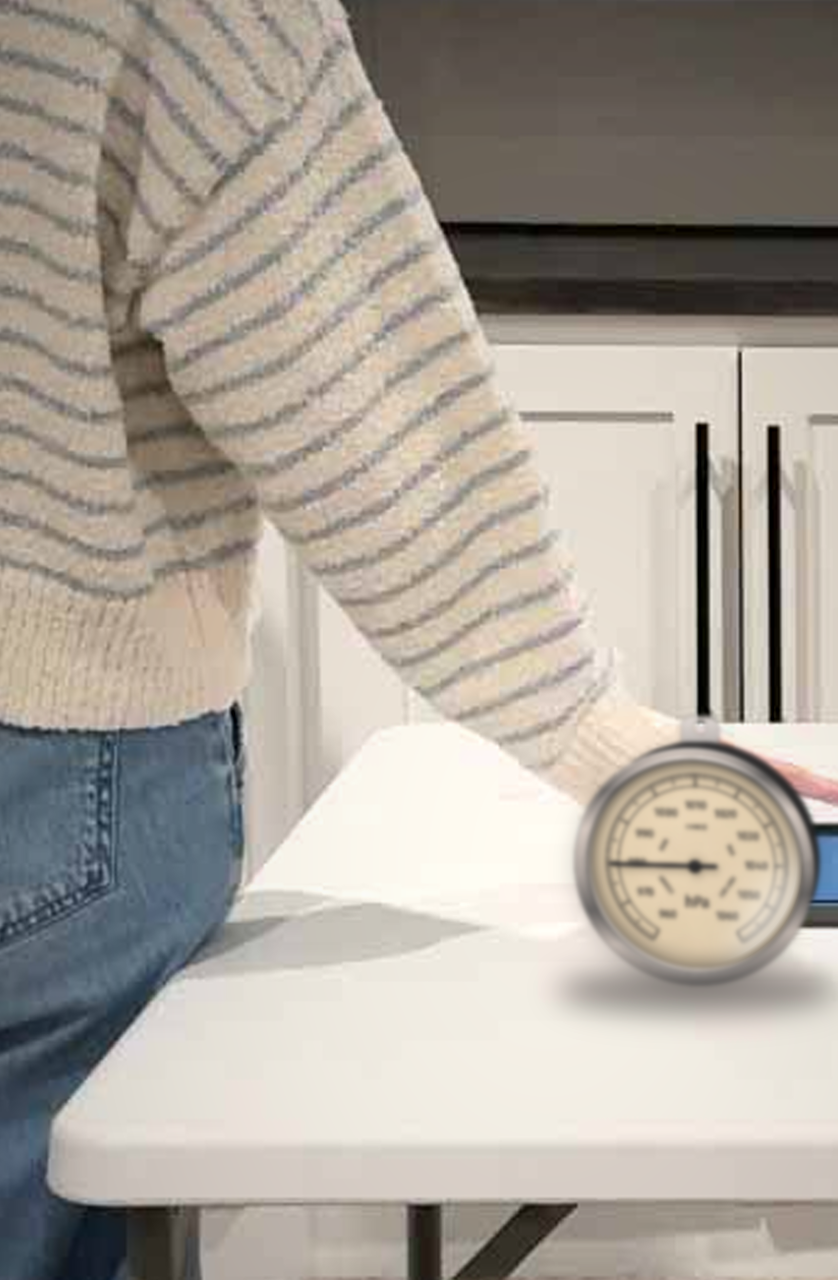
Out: 980; hPa
